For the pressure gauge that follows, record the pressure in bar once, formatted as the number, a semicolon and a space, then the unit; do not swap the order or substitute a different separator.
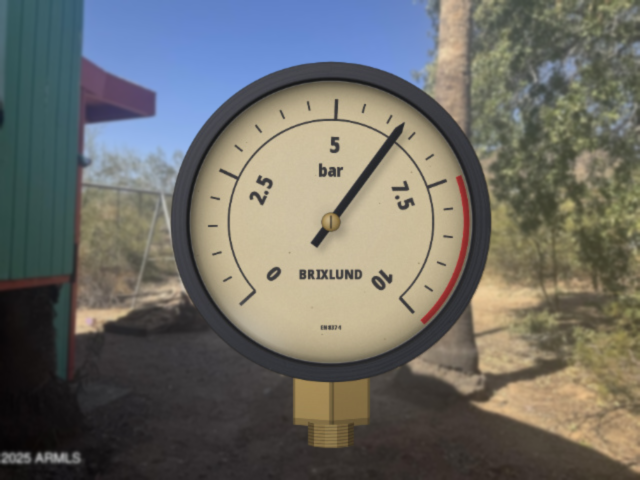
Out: 6.25; bar
